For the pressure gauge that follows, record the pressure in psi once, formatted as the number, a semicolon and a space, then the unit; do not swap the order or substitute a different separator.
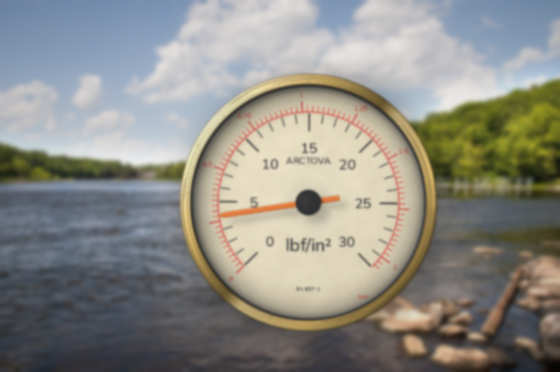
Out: 4; psi
